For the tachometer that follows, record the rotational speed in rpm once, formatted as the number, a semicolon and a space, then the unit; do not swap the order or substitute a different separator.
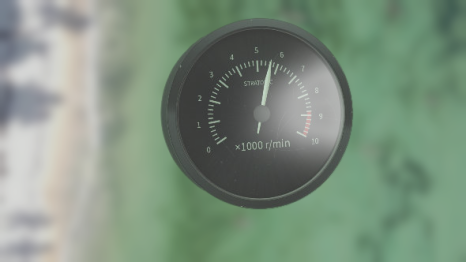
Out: 5600; rpm
